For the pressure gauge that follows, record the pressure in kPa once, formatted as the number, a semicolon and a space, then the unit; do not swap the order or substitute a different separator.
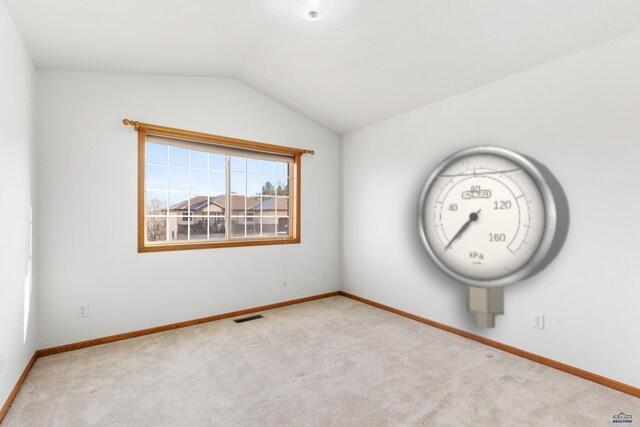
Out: 0; kPa
